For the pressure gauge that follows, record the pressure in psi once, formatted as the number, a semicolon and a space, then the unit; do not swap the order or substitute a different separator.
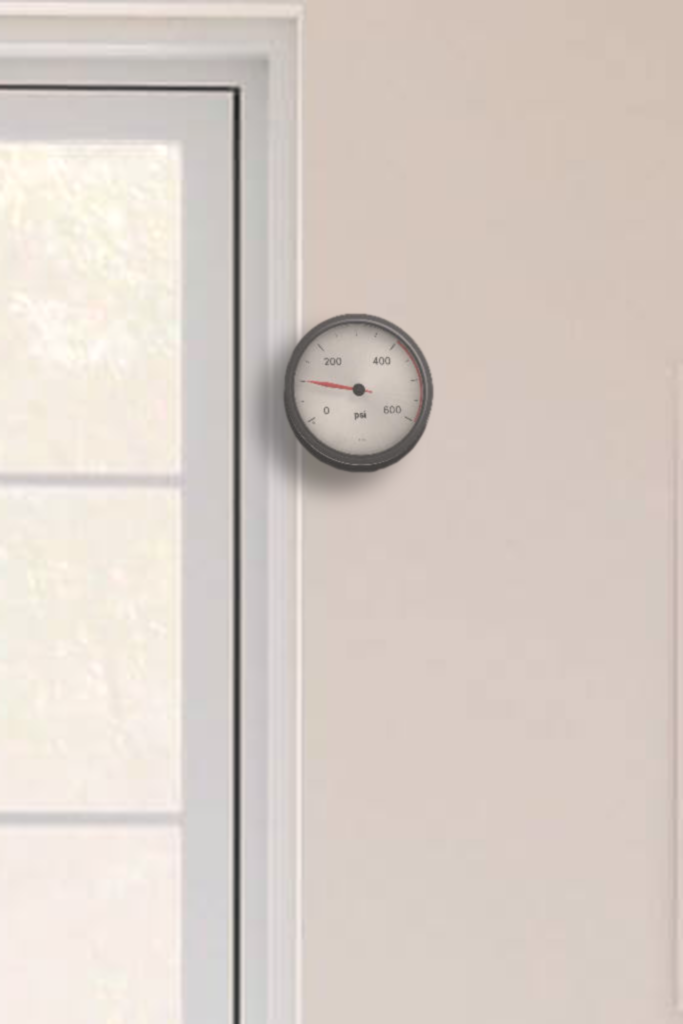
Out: 100; psi
